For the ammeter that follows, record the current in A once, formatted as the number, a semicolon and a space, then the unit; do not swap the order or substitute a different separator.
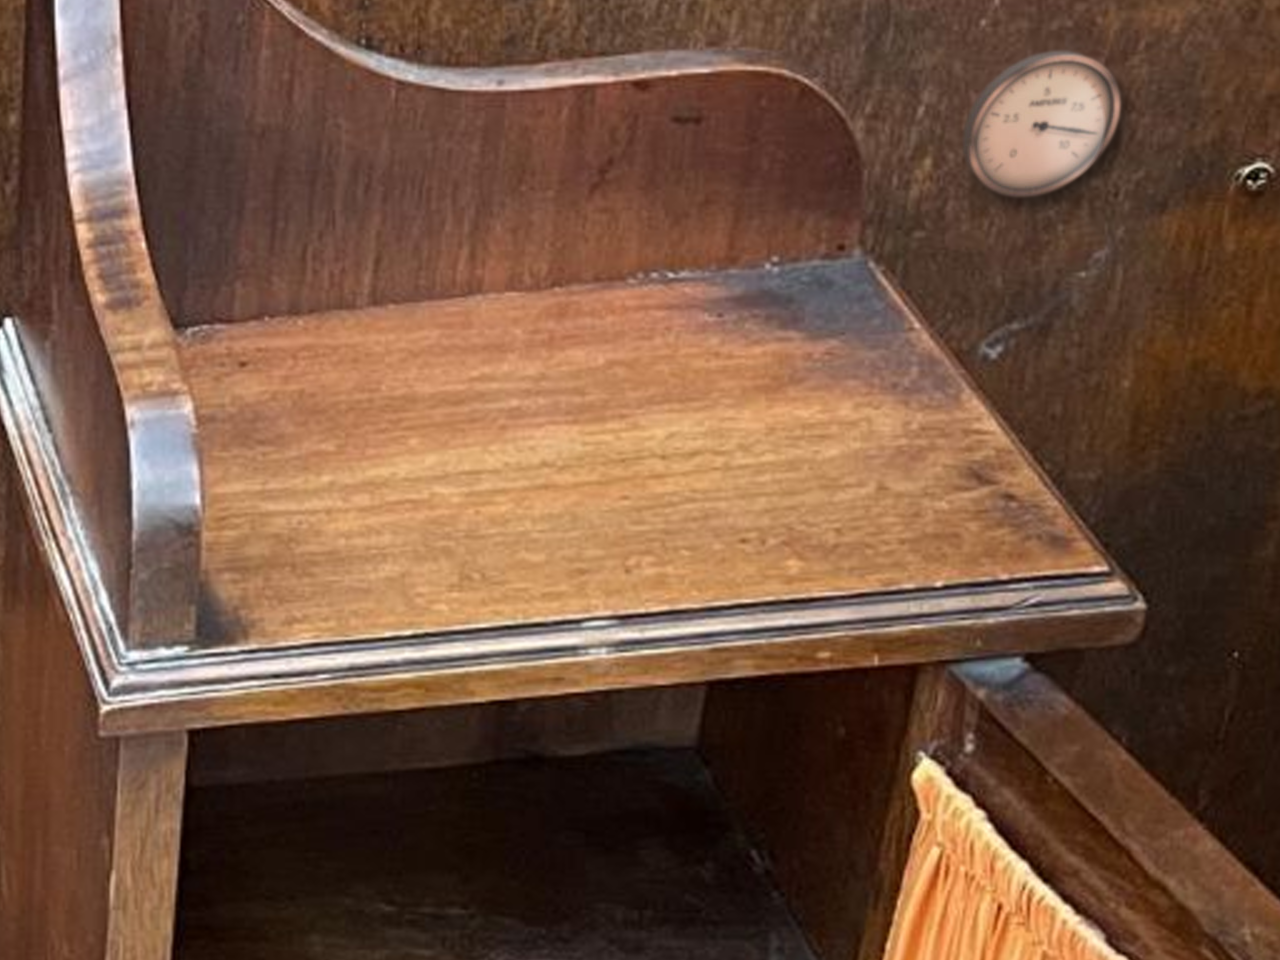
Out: 9; A
